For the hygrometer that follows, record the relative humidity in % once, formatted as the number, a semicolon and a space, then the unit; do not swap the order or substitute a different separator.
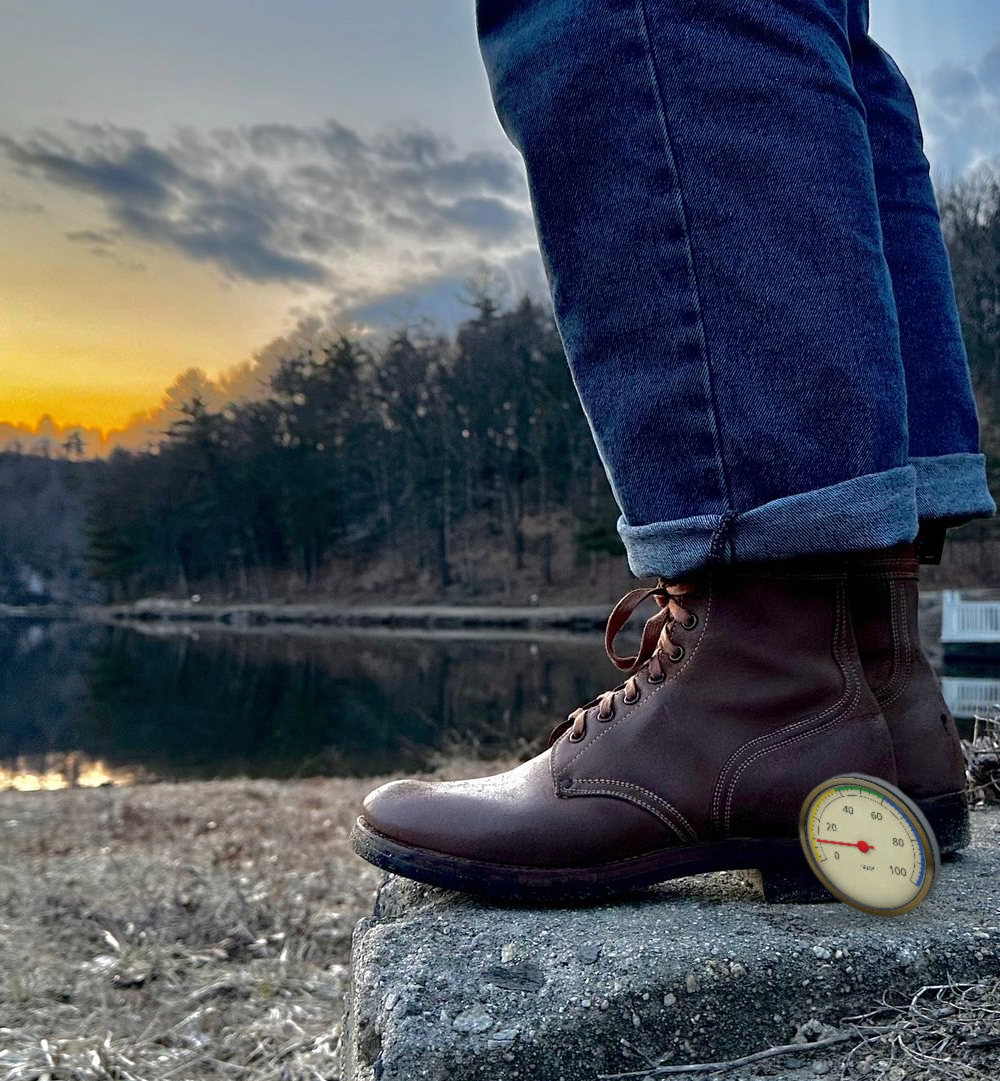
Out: 10; %
